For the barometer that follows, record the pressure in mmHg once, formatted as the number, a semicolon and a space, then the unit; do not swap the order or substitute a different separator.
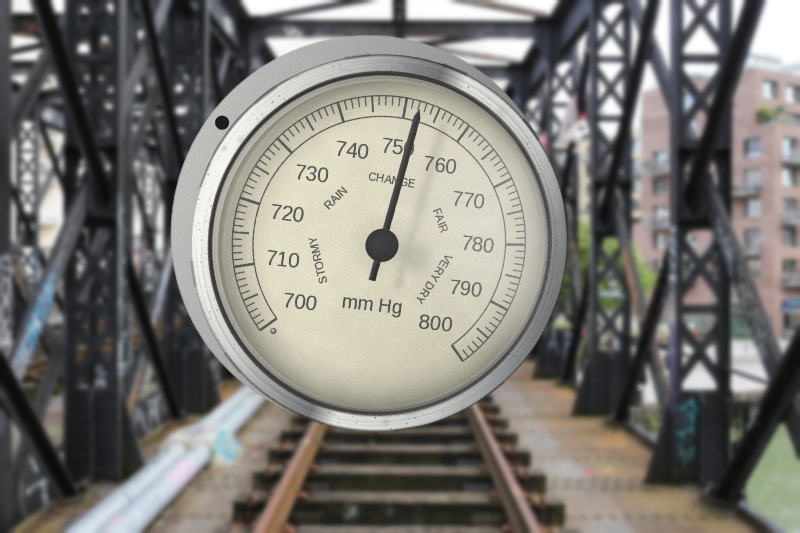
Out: 752; mmHg
